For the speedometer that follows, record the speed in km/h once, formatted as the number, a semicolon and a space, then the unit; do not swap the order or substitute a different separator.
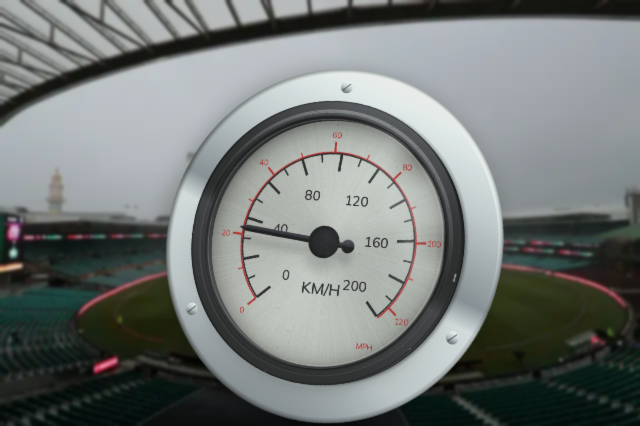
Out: 35; km/h
